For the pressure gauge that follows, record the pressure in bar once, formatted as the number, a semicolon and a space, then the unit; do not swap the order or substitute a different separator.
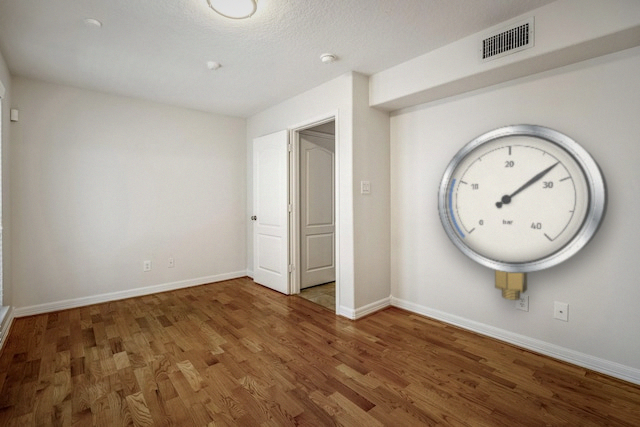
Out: 27.5; bar
